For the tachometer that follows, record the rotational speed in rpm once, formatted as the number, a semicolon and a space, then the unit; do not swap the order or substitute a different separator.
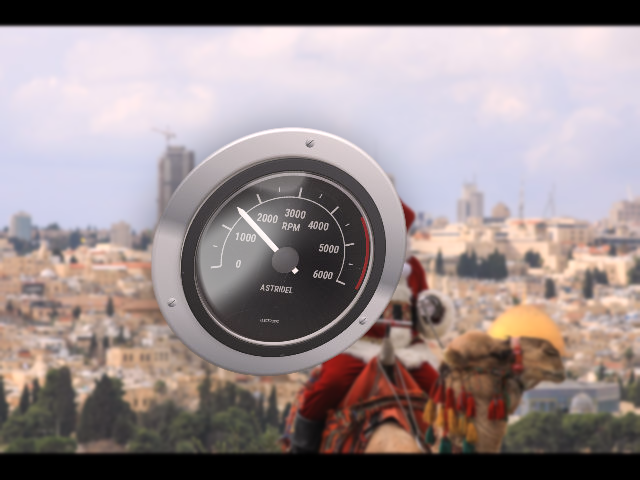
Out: 1500; rpm
